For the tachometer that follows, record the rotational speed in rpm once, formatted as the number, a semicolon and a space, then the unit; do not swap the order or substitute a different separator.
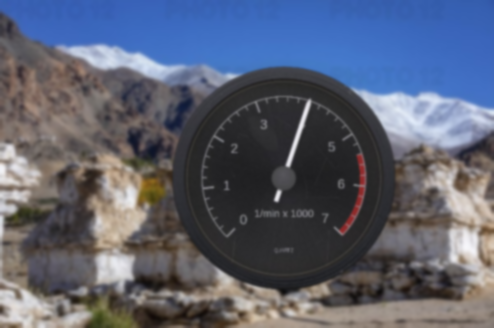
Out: 4000; rpm
